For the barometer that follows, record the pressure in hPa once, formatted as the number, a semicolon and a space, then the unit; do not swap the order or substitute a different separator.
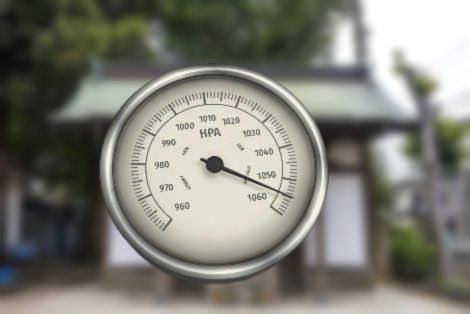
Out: 1055; hPa
